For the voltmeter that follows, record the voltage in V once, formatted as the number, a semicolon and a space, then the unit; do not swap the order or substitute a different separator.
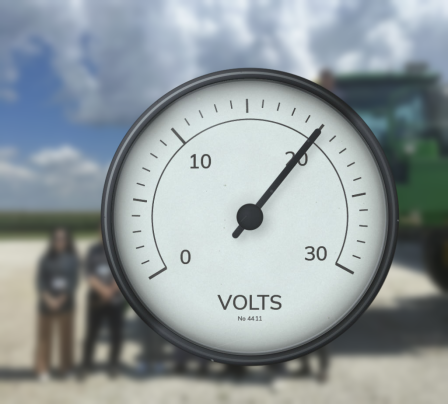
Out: 20; V
